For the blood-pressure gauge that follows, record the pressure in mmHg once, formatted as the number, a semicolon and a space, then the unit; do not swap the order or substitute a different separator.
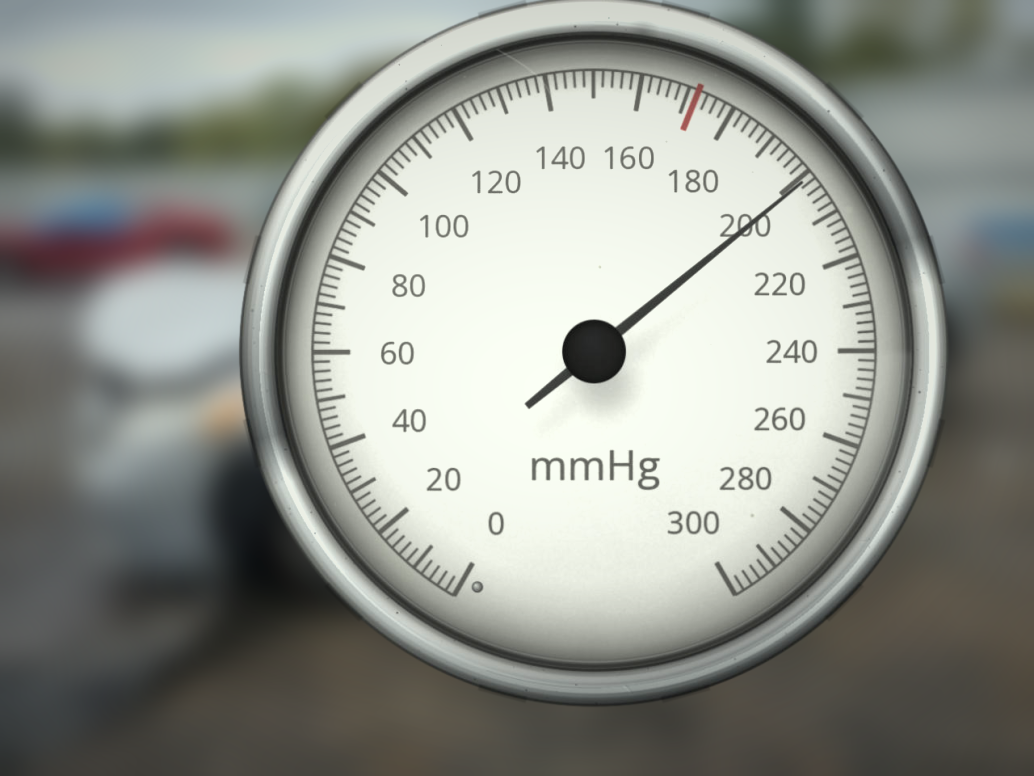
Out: 201; mmHg
